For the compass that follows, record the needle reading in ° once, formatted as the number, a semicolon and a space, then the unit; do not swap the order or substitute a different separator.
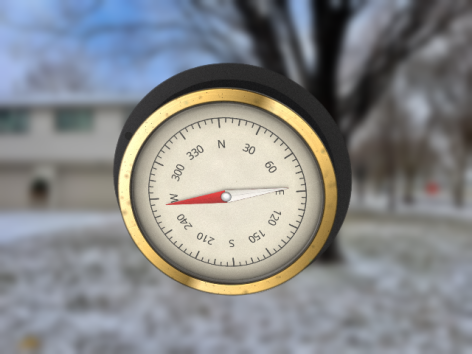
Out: 265; °
